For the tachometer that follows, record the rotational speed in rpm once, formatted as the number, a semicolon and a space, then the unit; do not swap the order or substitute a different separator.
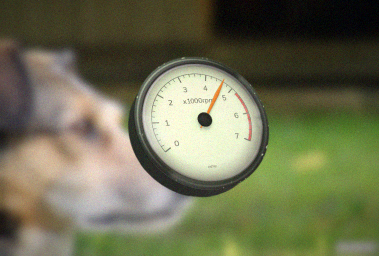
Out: 4600; rpm
